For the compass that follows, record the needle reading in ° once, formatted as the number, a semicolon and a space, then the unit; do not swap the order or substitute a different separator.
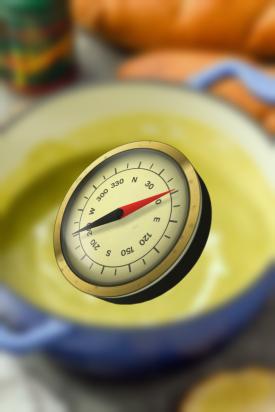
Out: 60; °
